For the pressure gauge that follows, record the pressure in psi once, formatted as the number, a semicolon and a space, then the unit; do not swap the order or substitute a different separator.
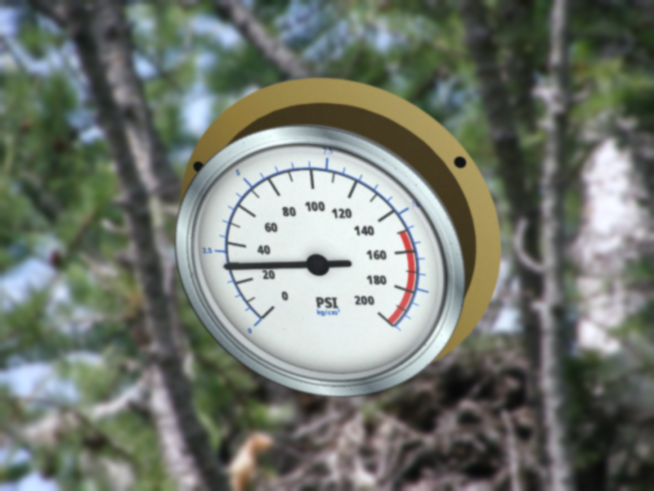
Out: 30; psi
